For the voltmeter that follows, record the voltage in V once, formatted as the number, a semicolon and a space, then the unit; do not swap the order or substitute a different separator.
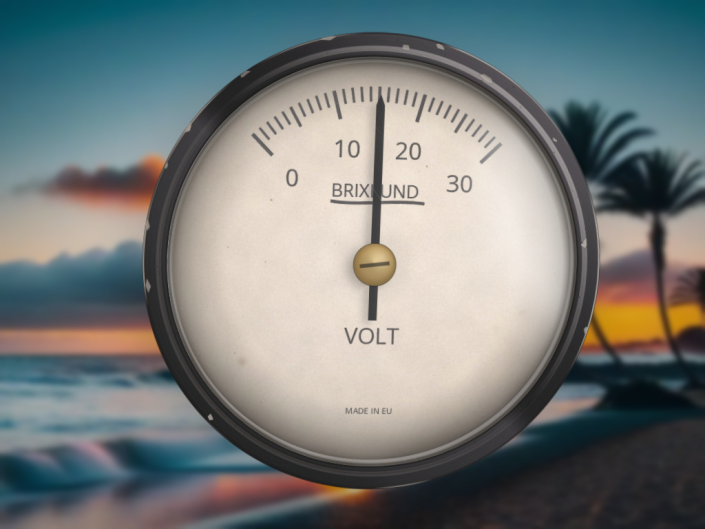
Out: 15; V
